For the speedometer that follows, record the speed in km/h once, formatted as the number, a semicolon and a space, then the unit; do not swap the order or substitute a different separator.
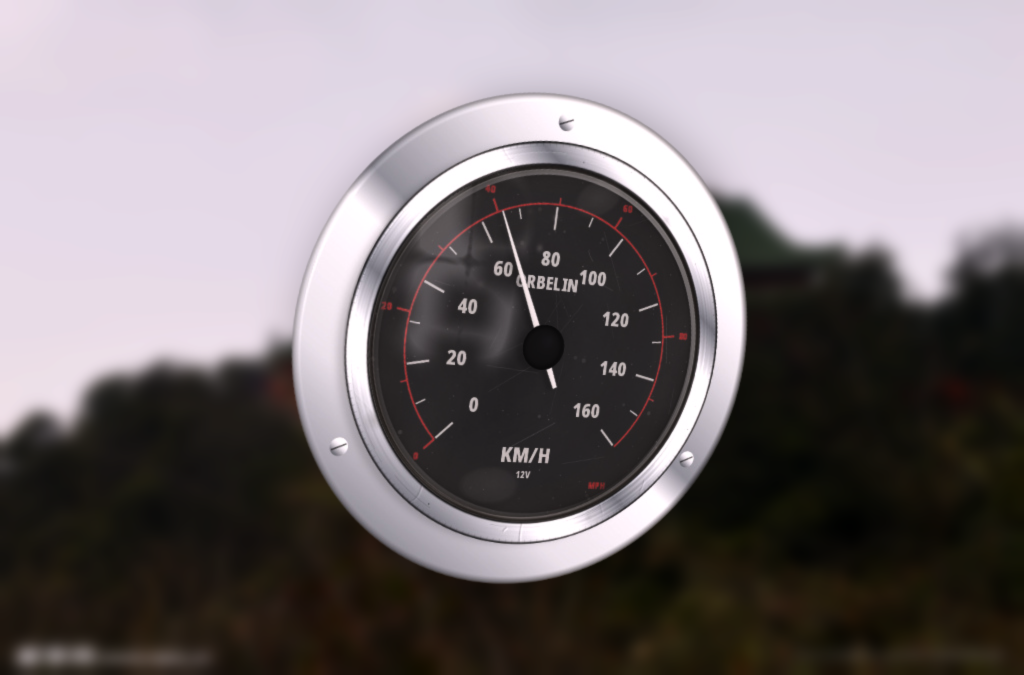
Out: 65; km/h
